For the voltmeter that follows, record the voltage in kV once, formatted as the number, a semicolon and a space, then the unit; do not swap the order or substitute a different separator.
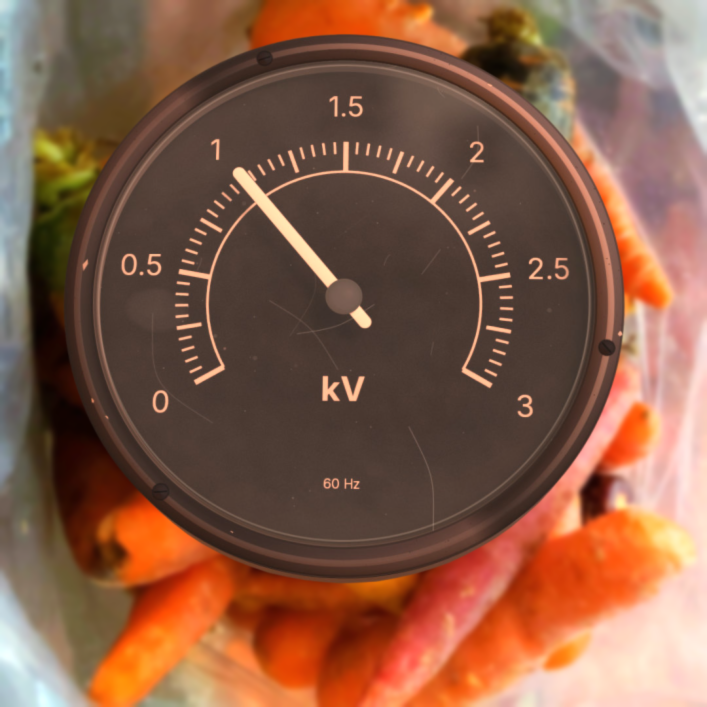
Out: 1; kV
